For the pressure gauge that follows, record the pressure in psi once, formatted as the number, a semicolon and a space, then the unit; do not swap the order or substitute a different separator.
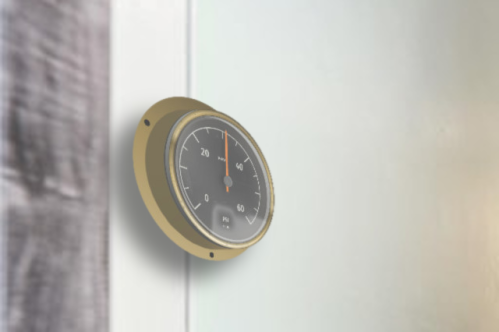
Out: 30; psi
